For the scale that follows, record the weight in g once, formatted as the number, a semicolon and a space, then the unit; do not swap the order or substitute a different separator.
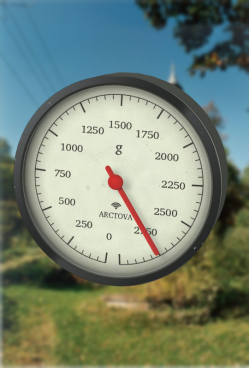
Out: 2750; g
